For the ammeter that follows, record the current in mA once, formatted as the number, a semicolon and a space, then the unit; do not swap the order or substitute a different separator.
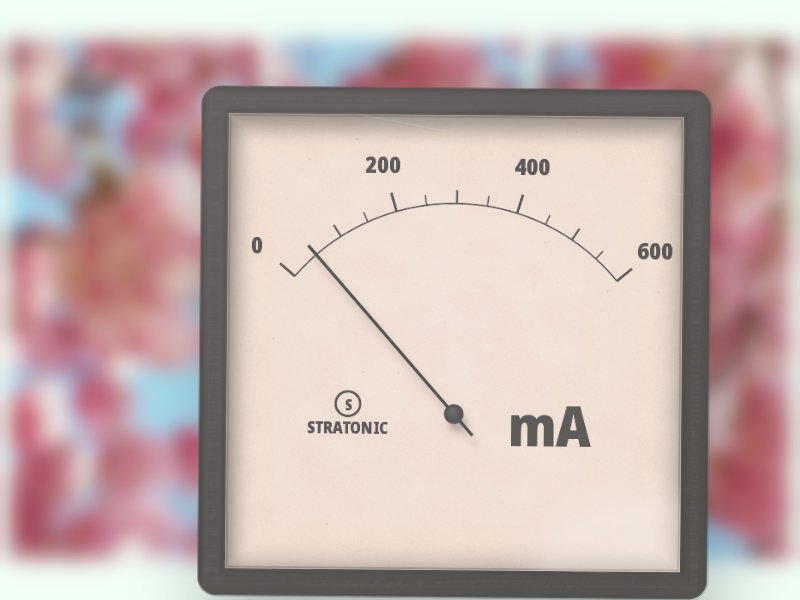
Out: 50; mA
